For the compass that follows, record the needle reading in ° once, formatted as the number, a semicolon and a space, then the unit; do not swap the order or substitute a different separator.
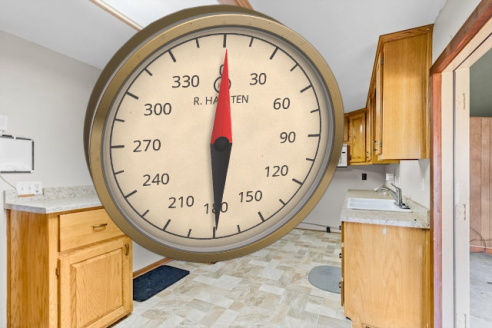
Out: 0; °
